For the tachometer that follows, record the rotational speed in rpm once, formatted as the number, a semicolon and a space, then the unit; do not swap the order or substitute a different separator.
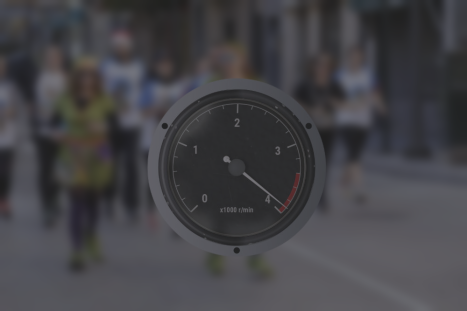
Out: 3900; rpm
